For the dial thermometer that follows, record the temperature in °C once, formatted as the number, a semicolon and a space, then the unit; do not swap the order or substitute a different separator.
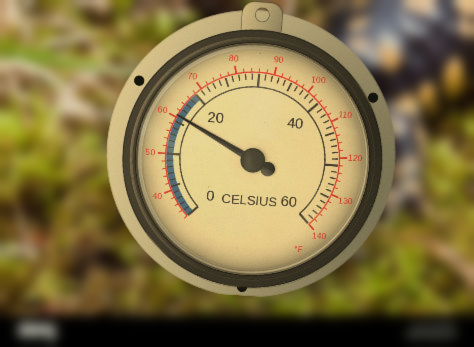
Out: 16; °C
